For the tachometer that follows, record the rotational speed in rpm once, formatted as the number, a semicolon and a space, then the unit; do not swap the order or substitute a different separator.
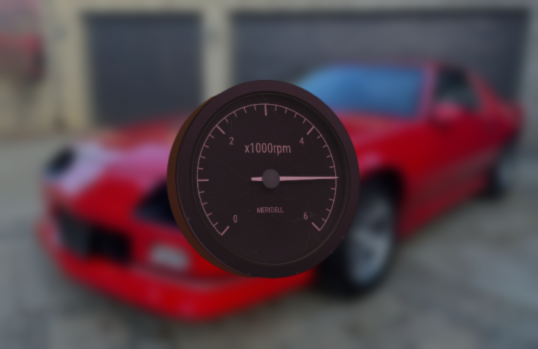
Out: 5000; rpm
